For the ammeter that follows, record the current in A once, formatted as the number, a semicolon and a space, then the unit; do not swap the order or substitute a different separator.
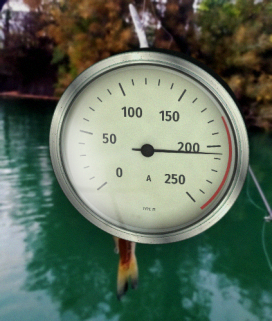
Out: 205; A
